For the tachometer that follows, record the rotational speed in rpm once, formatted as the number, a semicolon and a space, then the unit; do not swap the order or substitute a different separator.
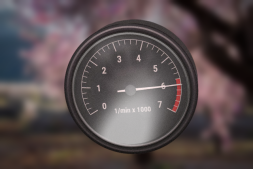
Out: 6000; rpm
